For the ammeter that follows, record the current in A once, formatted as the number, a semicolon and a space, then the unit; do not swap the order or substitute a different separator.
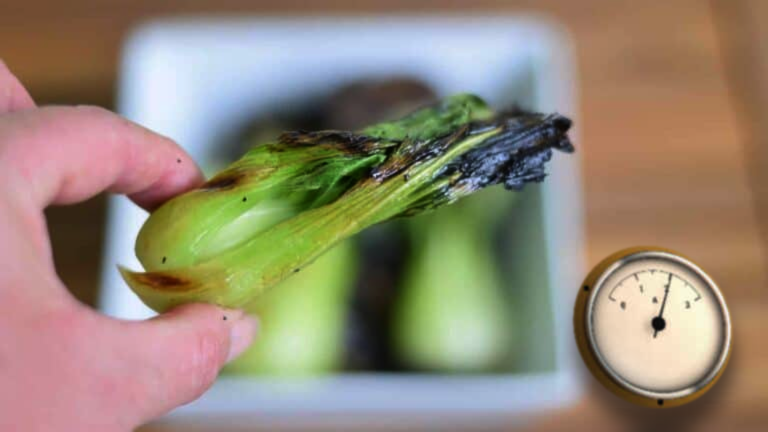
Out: 2; A
